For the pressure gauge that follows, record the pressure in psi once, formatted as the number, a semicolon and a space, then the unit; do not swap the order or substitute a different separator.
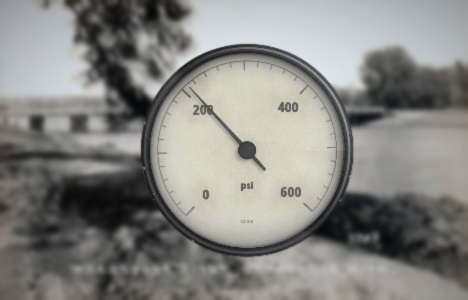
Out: 210; psi
